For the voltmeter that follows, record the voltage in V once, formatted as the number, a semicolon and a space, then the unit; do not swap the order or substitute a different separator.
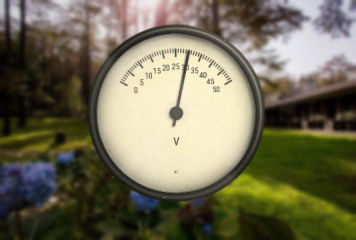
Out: 30; V
